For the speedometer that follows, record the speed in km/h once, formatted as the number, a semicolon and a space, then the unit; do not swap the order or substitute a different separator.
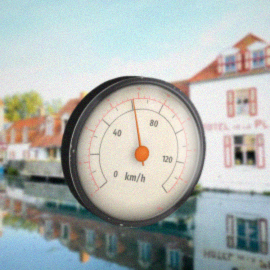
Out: 60; km/h
